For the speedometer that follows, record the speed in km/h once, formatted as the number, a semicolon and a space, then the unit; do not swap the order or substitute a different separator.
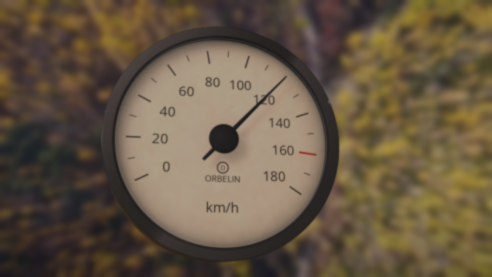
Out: 120; km/h
